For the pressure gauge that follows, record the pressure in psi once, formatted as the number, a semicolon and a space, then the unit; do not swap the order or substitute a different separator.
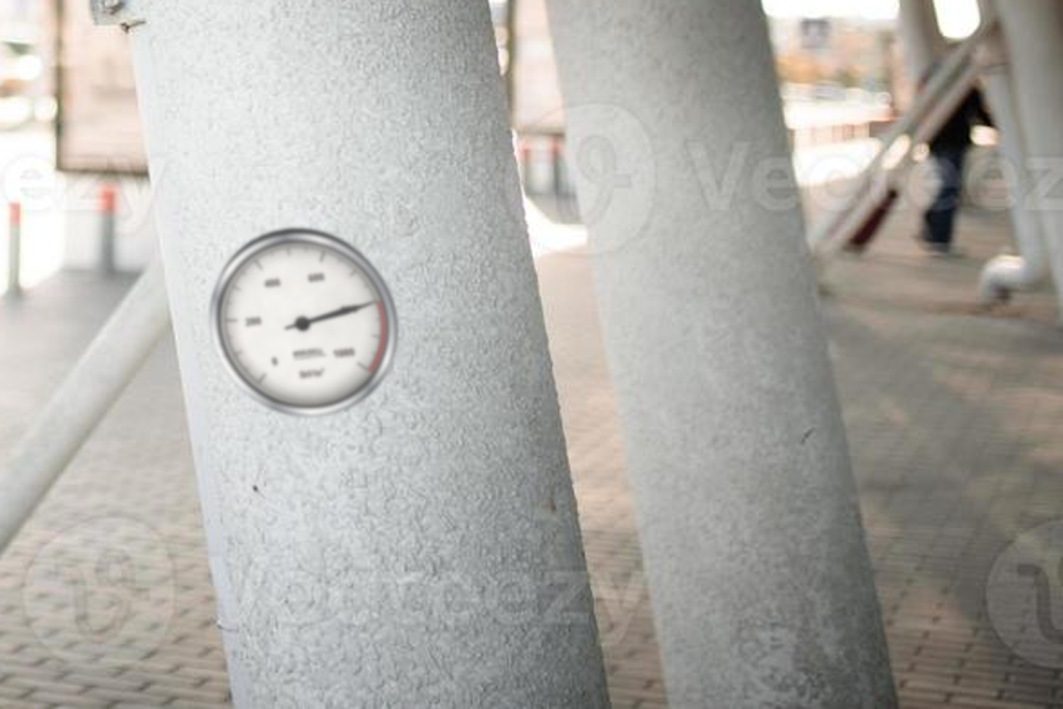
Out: 800; psi
